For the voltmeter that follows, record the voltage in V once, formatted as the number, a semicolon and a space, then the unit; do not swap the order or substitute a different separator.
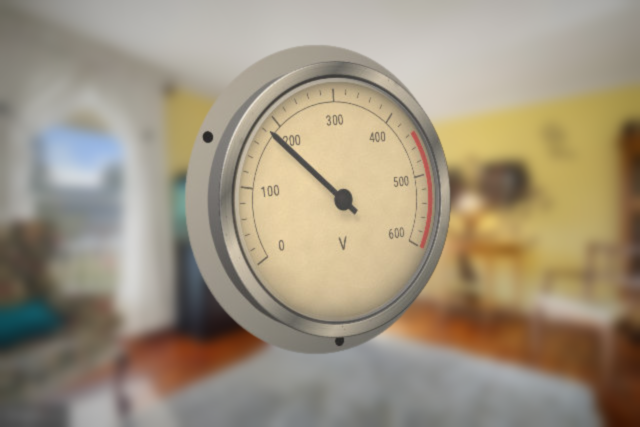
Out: 180; V
